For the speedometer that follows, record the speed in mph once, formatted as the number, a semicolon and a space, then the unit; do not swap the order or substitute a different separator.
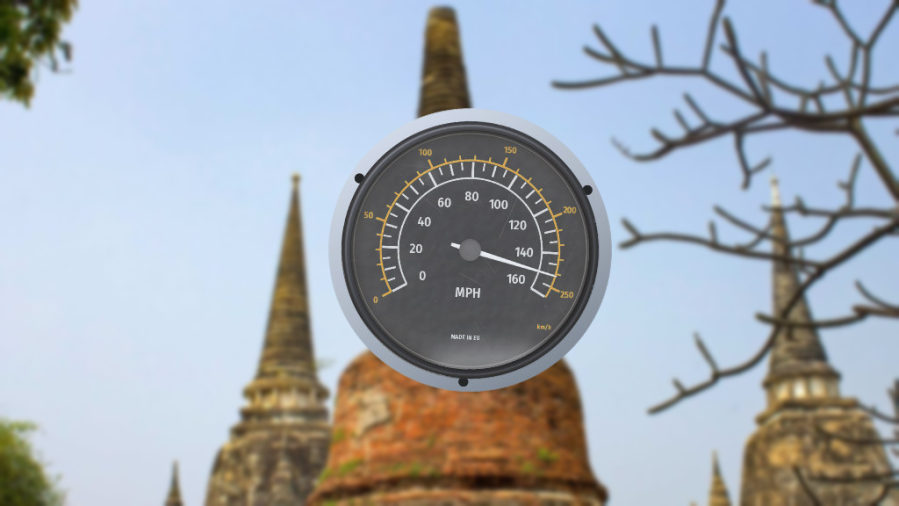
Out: 150; mph
